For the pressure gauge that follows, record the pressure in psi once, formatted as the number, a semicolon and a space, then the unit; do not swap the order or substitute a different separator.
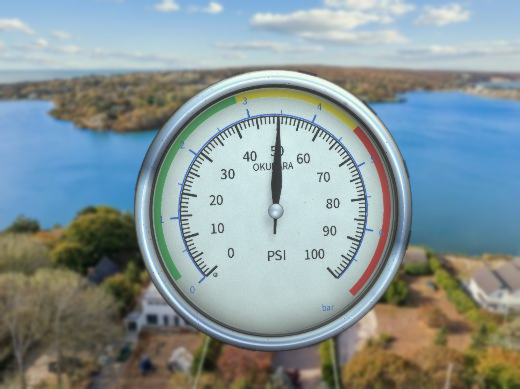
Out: 50; psi
